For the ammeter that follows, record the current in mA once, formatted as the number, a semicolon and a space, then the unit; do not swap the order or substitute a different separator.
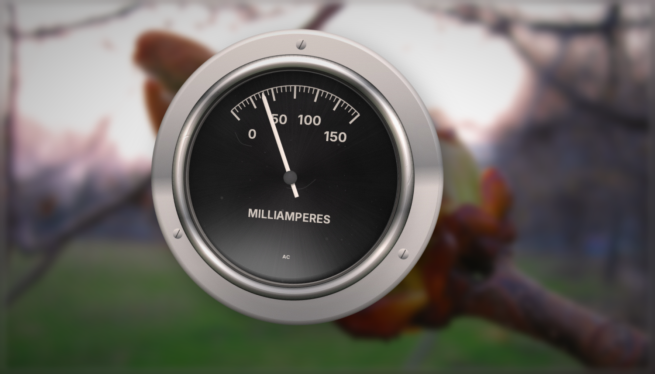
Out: 40; mA
